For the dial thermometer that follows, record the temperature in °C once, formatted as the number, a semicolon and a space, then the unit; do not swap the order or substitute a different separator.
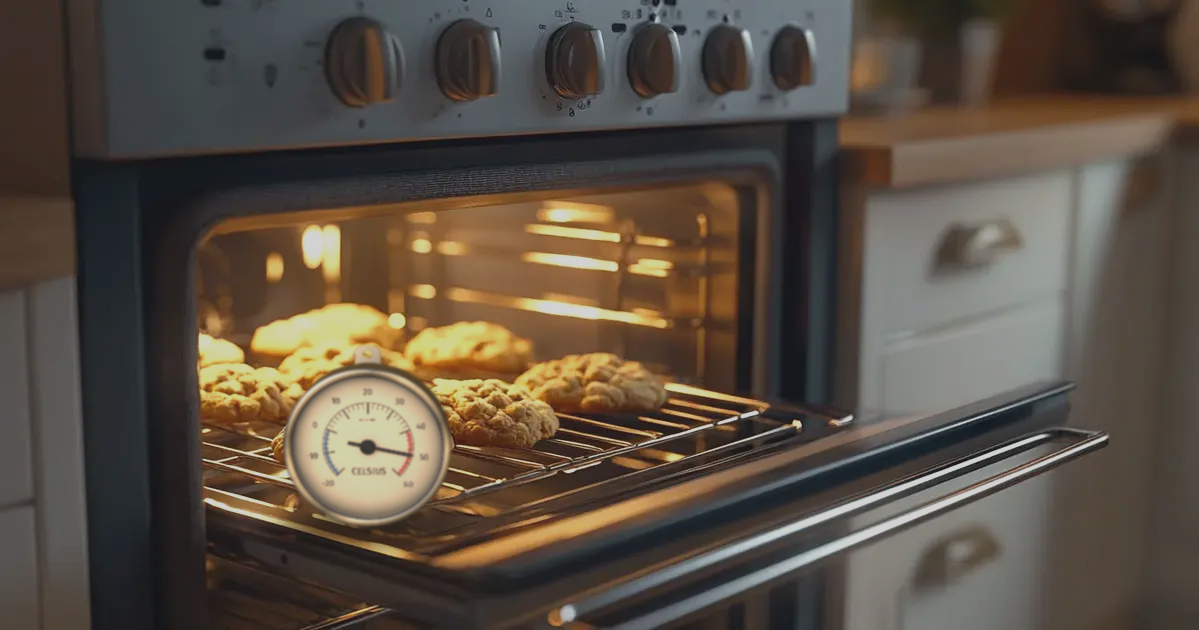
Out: 50; °C
